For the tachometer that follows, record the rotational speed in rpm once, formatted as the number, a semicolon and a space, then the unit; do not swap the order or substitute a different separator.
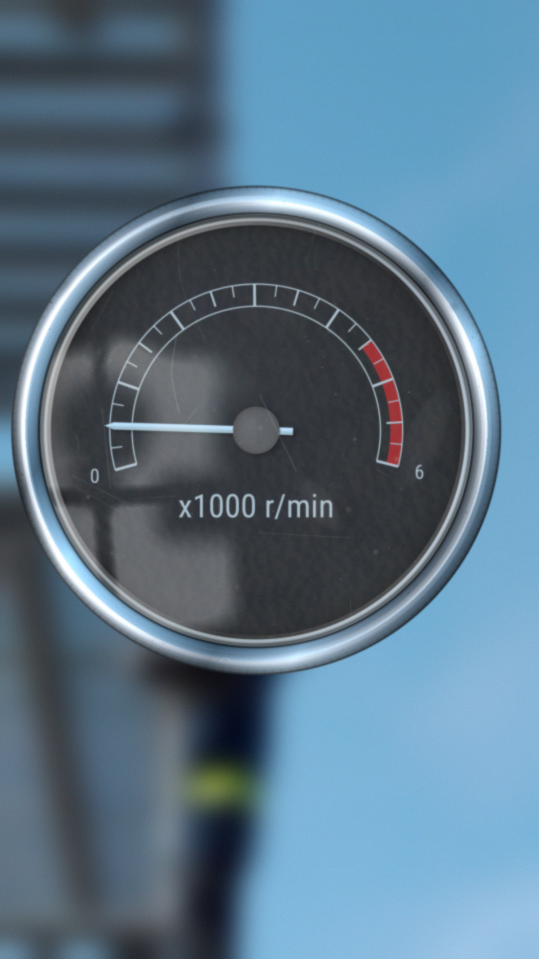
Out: 500; rpm
